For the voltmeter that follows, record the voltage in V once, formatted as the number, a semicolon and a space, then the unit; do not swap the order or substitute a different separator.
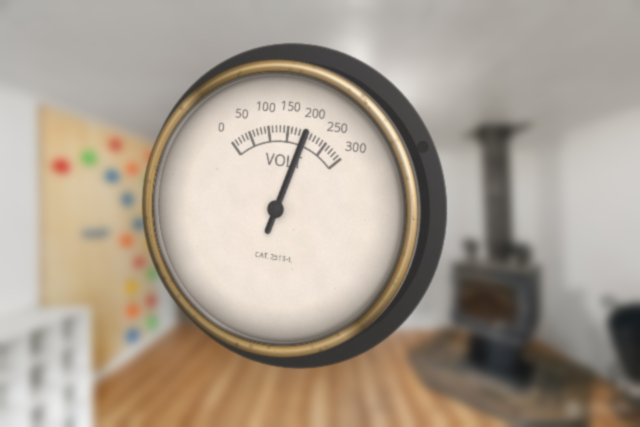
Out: 200; V
